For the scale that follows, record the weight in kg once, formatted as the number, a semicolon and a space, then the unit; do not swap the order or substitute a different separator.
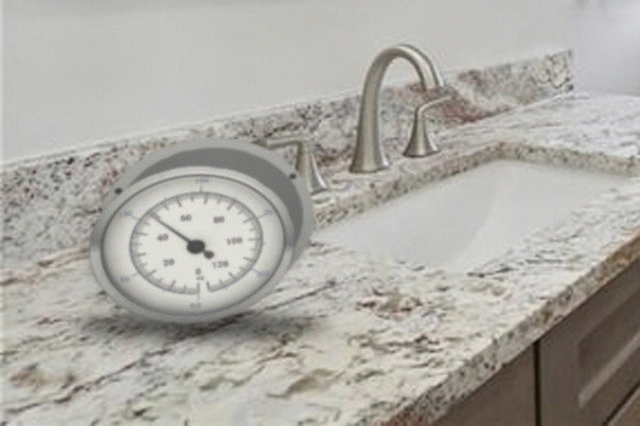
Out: 50; kg
